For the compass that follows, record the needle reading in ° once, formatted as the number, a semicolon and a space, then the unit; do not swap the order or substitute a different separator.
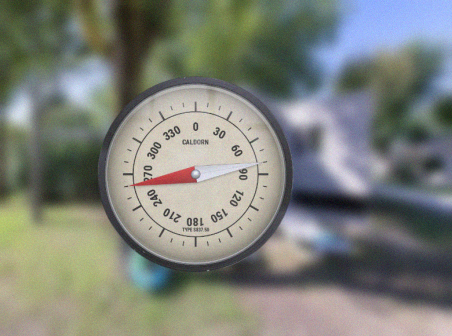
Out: 260; °
